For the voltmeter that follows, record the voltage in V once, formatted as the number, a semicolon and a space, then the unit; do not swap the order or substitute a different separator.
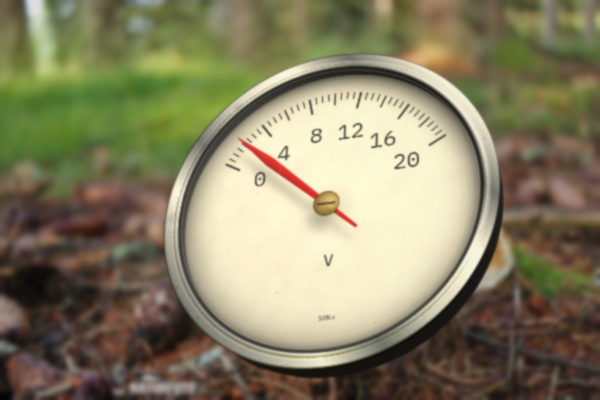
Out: 2; V
